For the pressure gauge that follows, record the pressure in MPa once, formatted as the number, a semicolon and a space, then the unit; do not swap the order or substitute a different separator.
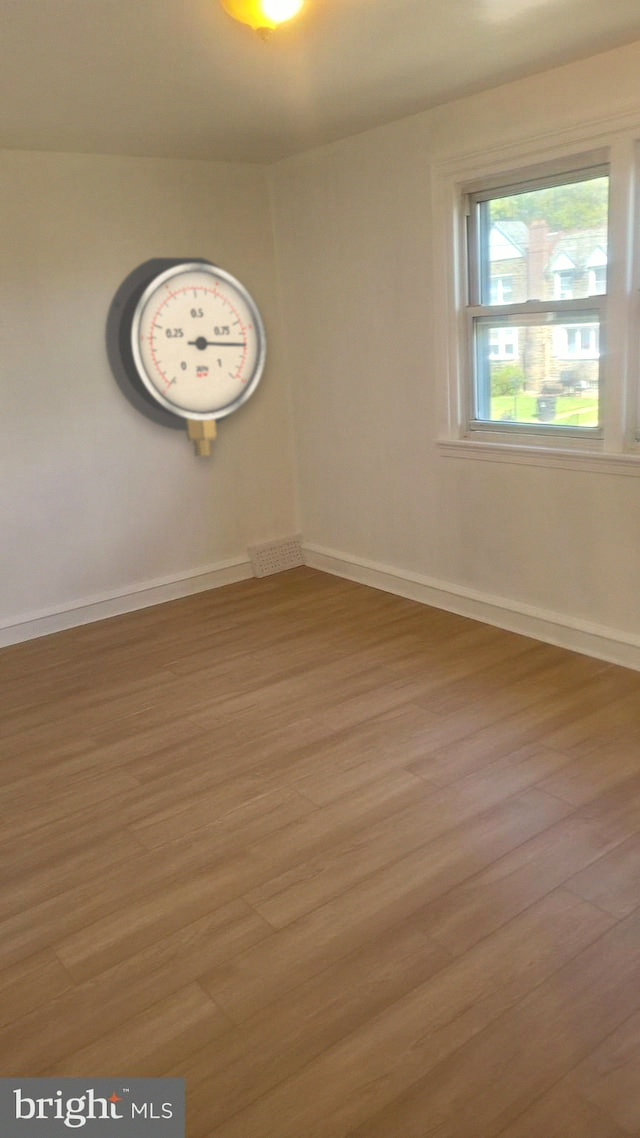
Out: 0.85; MPa
